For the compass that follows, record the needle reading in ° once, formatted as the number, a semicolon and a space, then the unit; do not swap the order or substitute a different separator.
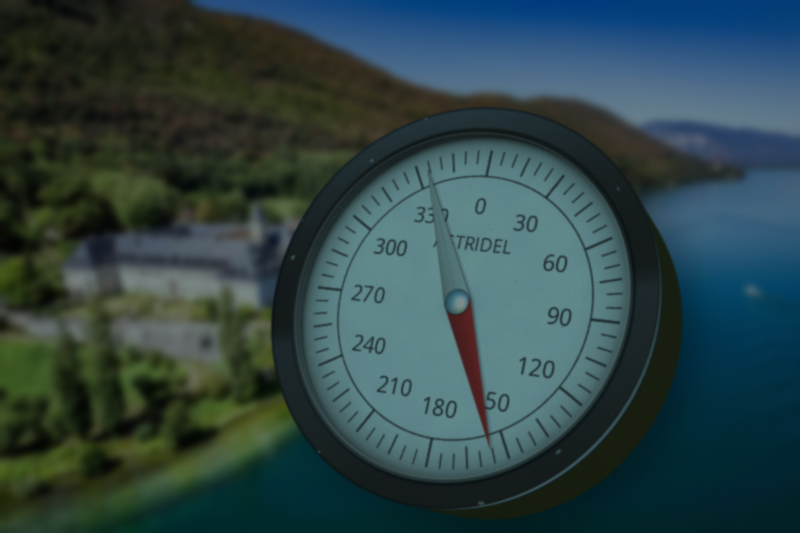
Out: 155; °
